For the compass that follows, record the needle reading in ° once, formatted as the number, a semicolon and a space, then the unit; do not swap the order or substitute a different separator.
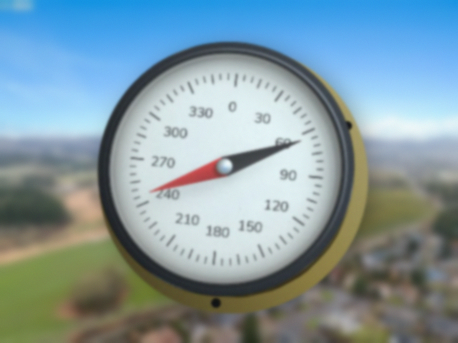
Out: 245; °
